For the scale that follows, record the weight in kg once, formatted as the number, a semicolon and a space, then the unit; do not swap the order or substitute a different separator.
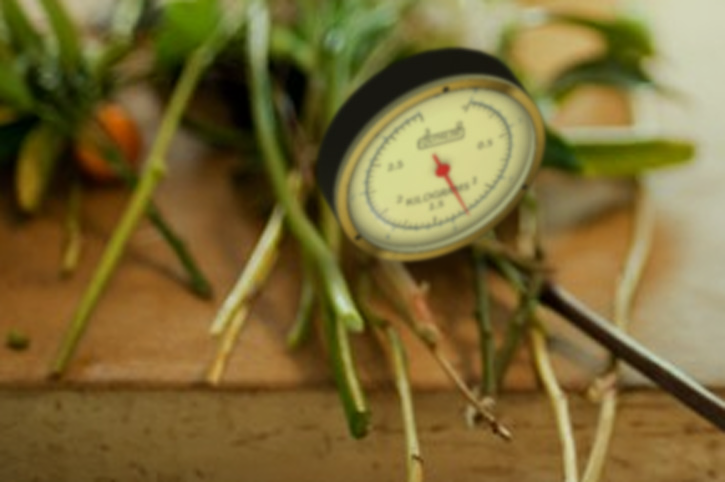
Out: 1.25; kg
